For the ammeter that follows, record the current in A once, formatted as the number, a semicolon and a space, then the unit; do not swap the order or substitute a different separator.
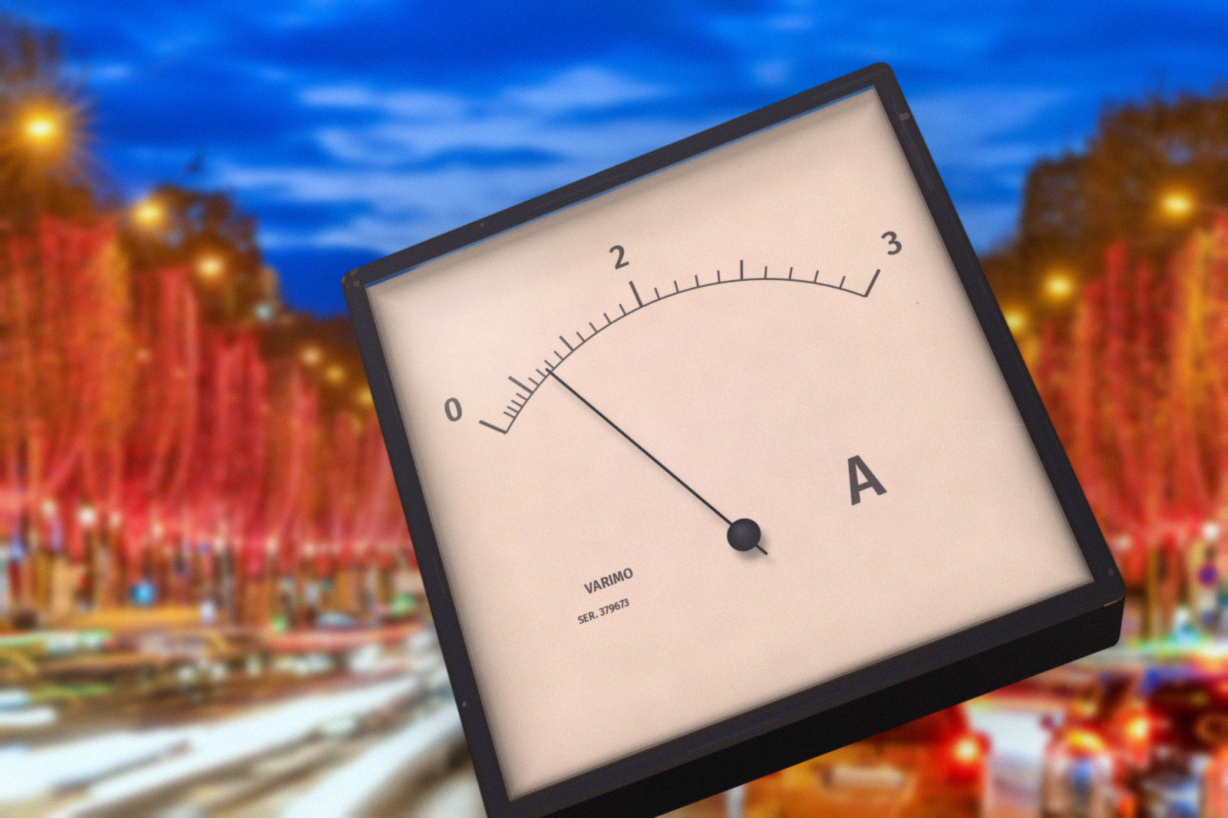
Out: 1.25; A
